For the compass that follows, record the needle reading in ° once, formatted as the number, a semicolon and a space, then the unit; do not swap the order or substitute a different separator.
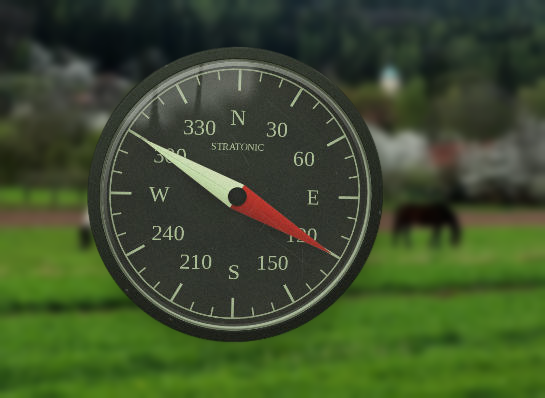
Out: 120; °
